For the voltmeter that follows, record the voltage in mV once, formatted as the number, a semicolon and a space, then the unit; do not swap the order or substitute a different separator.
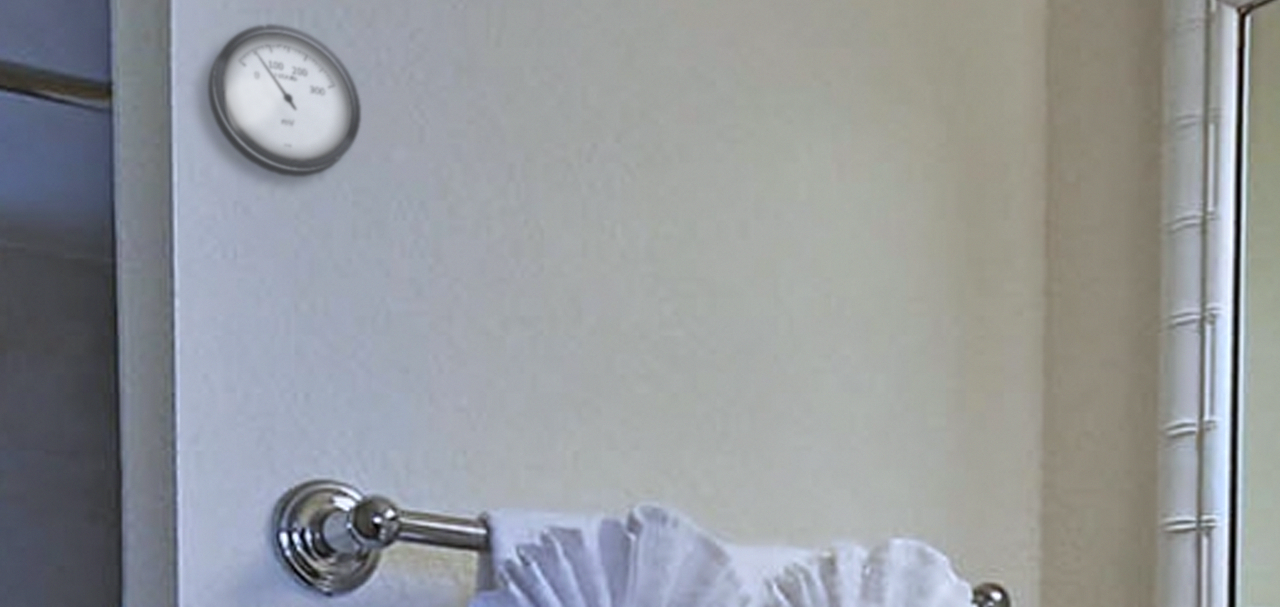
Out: 50; mV
